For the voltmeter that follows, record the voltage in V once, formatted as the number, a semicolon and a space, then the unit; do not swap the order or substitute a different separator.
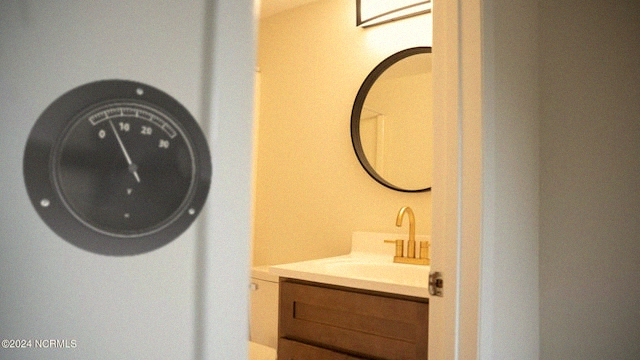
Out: 5; V
